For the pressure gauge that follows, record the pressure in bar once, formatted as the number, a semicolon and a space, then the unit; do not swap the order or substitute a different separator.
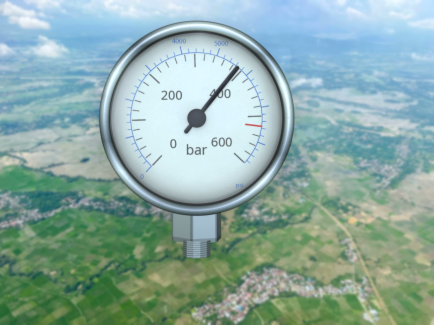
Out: 390; bar
